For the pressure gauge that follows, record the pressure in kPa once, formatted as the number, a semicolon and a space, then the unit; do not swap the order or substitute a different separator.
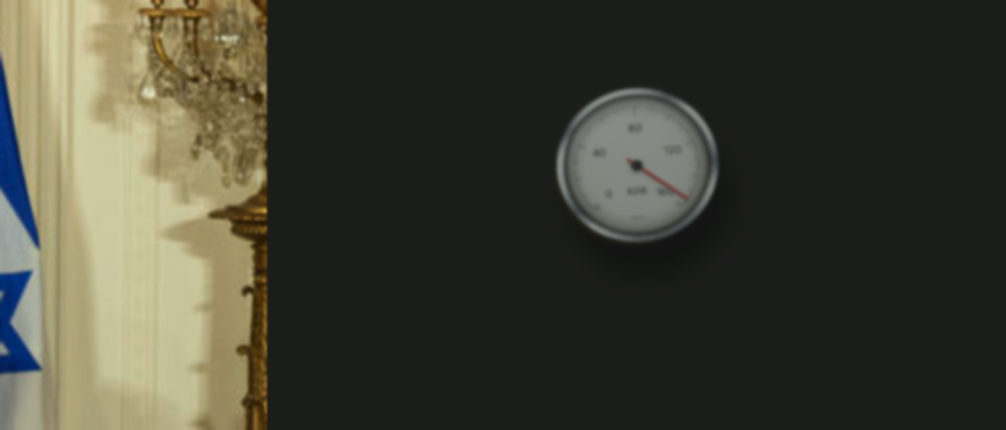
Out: 155; kPa
